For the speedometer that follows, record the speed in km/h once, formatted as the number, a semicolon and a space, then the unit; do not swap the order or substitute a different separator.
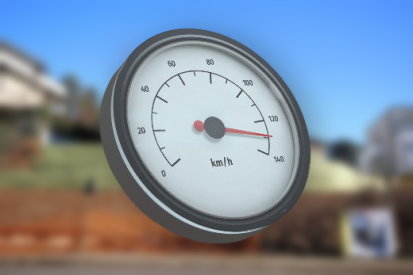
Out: 130; km/h
